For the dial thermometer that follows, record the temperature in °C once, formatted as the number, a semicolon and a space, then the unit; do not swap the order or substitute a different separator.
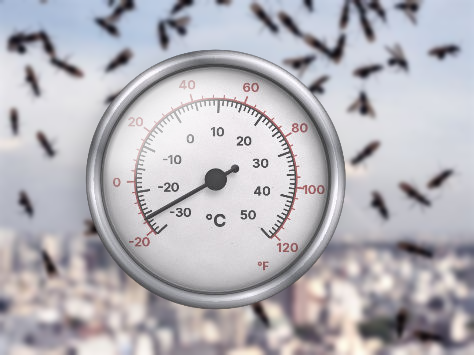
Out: -26; °C
